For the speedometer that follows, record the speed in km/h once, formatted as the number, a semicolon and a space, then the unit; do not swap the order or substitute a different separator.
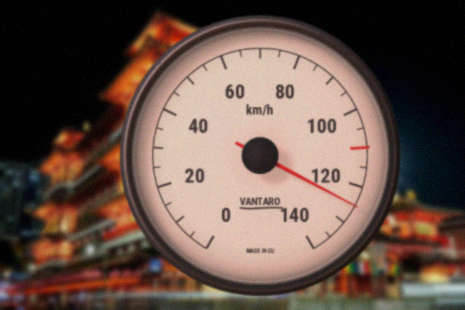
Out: 125; km/h
